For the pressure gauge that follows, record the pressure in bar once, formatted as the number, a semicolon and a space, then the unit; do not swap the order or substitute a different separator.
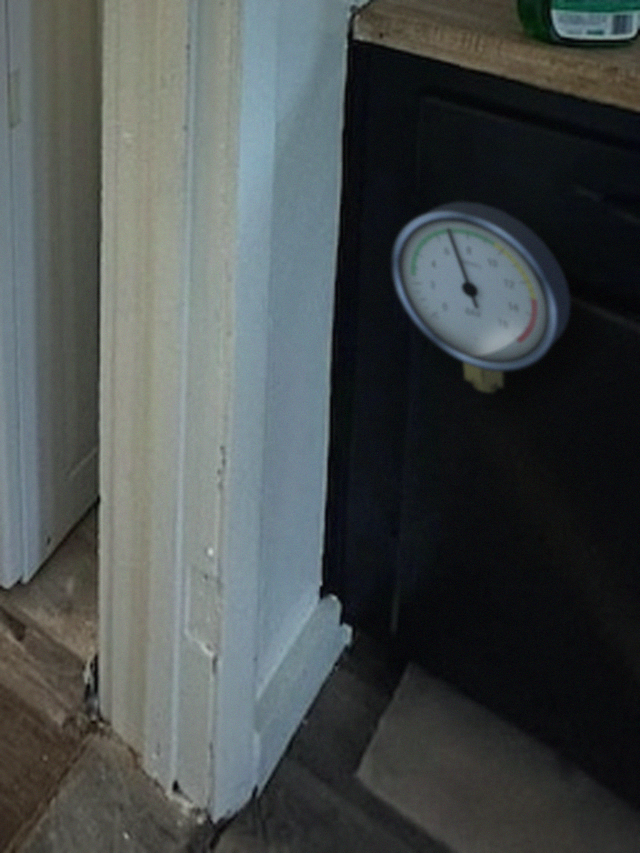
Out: 7; bar
